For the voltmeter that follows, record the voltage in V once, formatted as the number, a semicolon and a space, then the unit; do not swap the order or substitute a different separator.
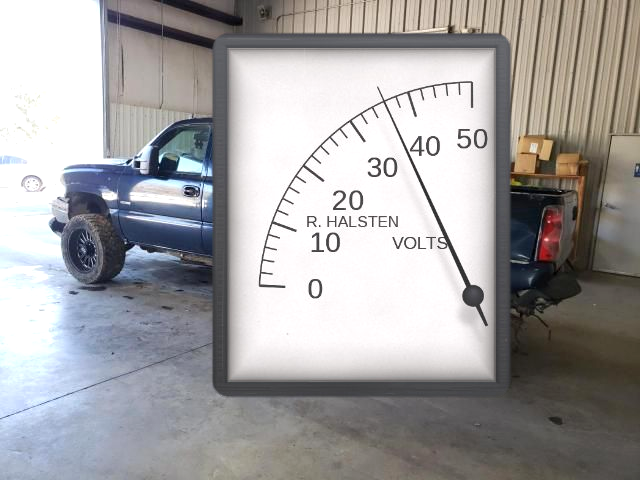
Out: 36; V
